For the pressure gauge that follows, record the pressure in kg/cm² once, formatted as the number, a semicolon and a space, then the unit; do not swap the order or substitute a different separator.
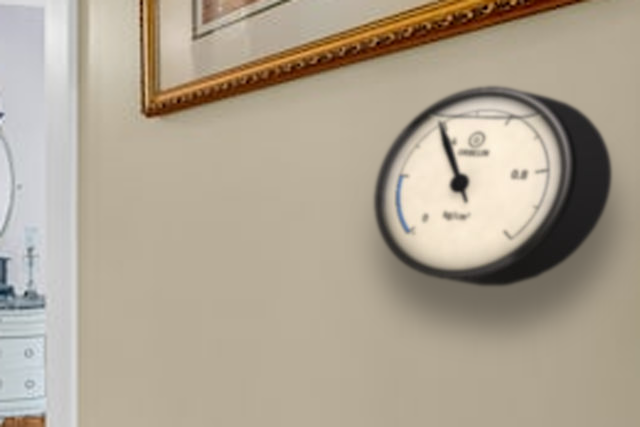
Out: 0.4; kg/cm²
